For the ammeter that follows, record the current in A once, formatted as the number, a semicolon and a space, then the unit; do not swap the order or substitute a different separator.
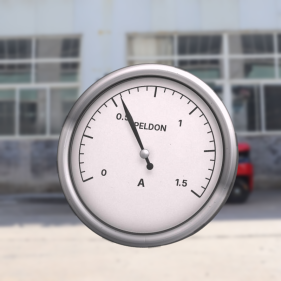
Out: 0.55; A
